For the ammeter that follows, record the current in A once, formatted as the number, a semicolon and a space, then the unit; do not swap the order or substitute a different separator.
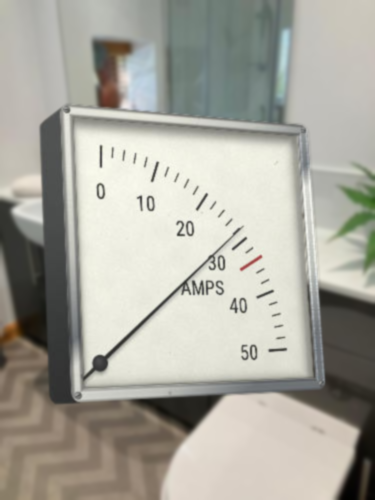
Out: 28; A
